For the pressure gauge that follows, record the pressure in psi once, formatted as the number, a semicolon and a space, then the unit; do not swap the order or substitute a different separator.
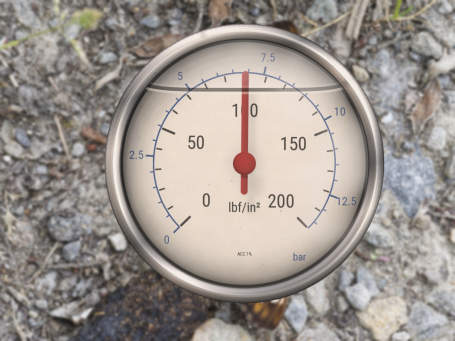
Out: 100; psi
